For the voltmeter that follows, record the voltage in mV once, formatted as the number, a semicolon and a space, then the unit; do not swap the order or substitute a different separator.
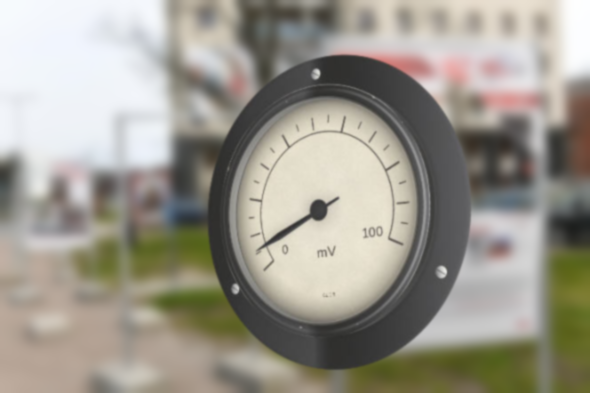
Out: 5; mV
